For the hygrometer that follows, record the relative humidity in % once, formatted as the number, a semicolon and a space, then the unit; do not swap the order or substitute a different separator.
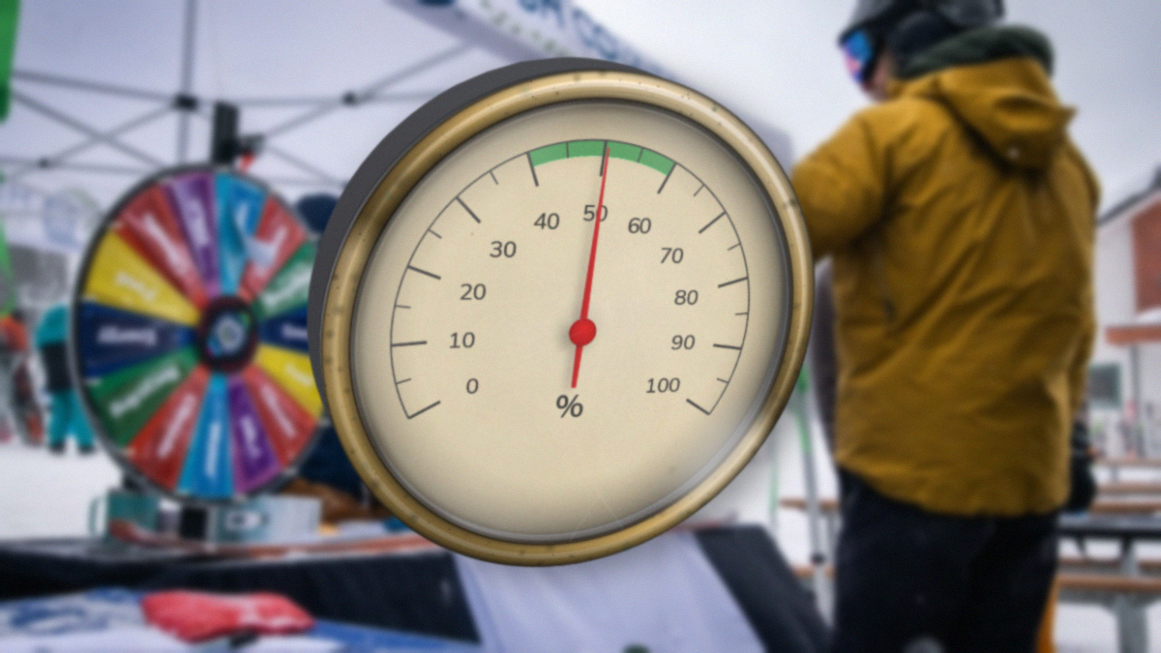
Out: 50; %
